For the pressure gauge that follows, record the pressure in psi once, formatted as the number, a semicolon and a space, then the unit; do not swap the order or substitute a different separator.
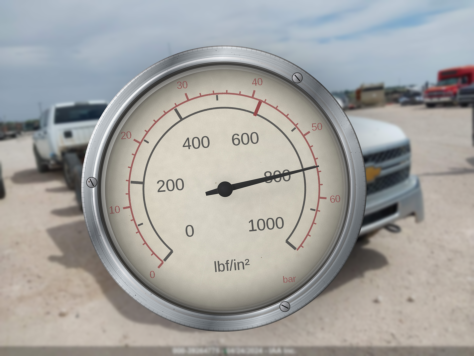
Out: 800; psi
